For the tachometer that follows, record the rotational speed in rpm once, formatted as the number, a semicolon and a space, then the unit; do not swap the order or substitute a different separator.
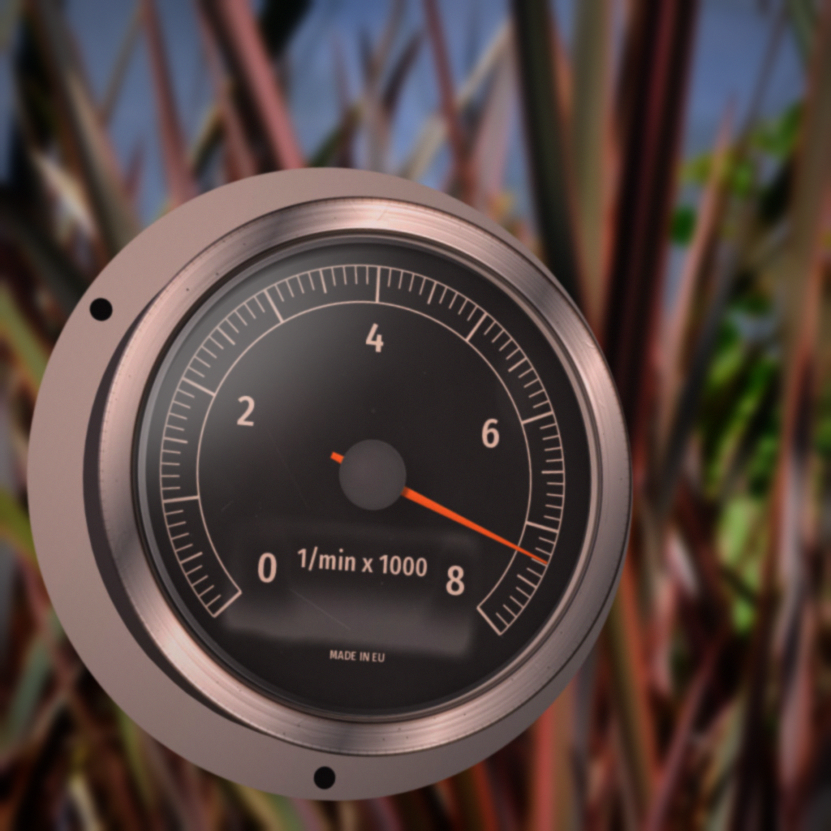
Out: 7300; rpm
